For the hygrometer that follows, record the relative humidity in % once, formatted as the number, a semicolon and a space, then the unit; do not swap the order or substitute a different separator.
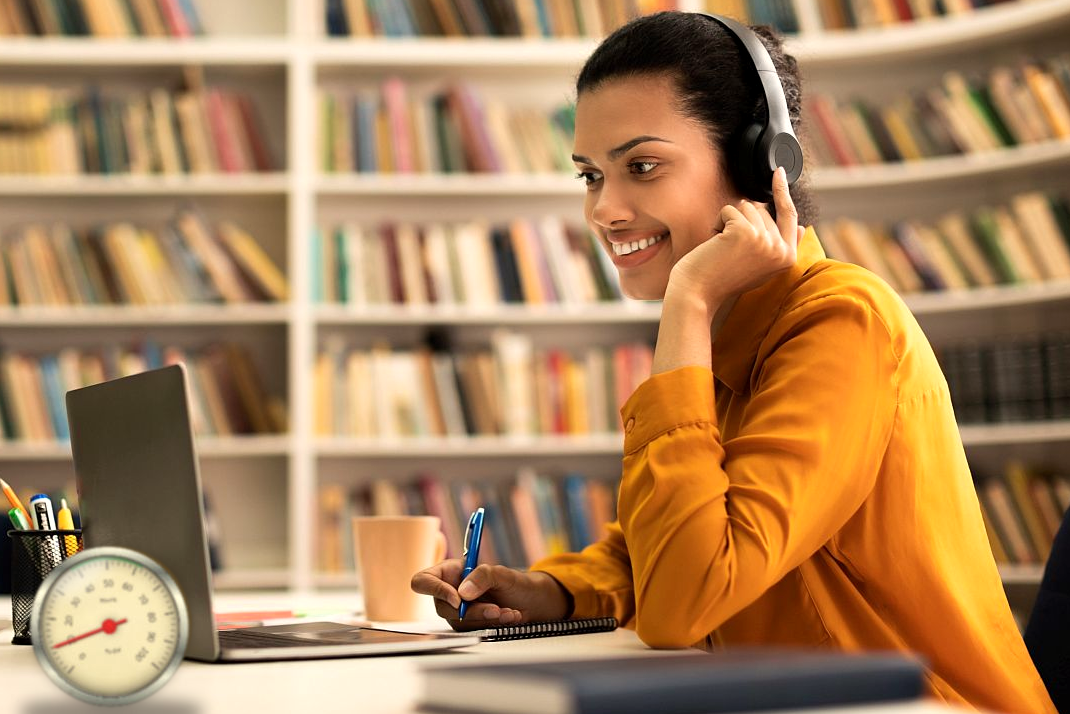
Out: 10; %
